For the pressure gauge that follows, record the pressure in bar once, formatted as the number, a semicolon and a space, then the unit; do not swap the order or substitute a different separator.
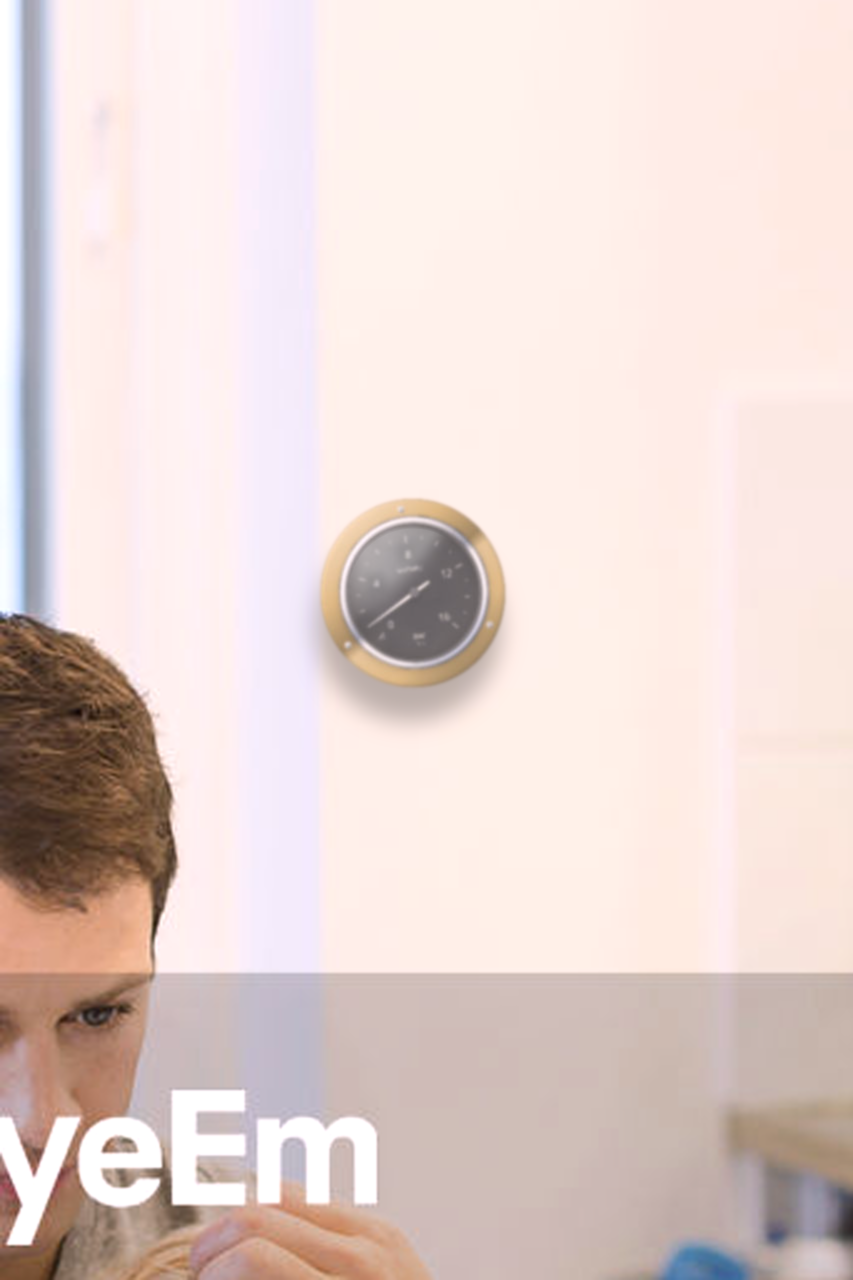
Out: 1; bar
